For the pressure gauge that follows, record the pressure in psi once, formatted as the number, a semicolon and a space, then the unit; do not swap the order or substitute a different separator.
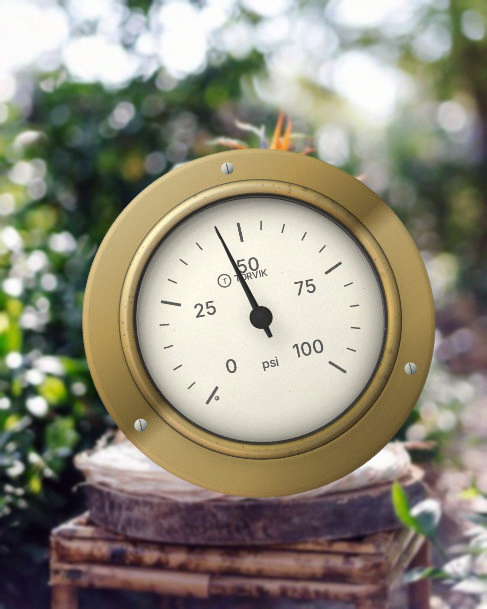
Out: 45; psi
